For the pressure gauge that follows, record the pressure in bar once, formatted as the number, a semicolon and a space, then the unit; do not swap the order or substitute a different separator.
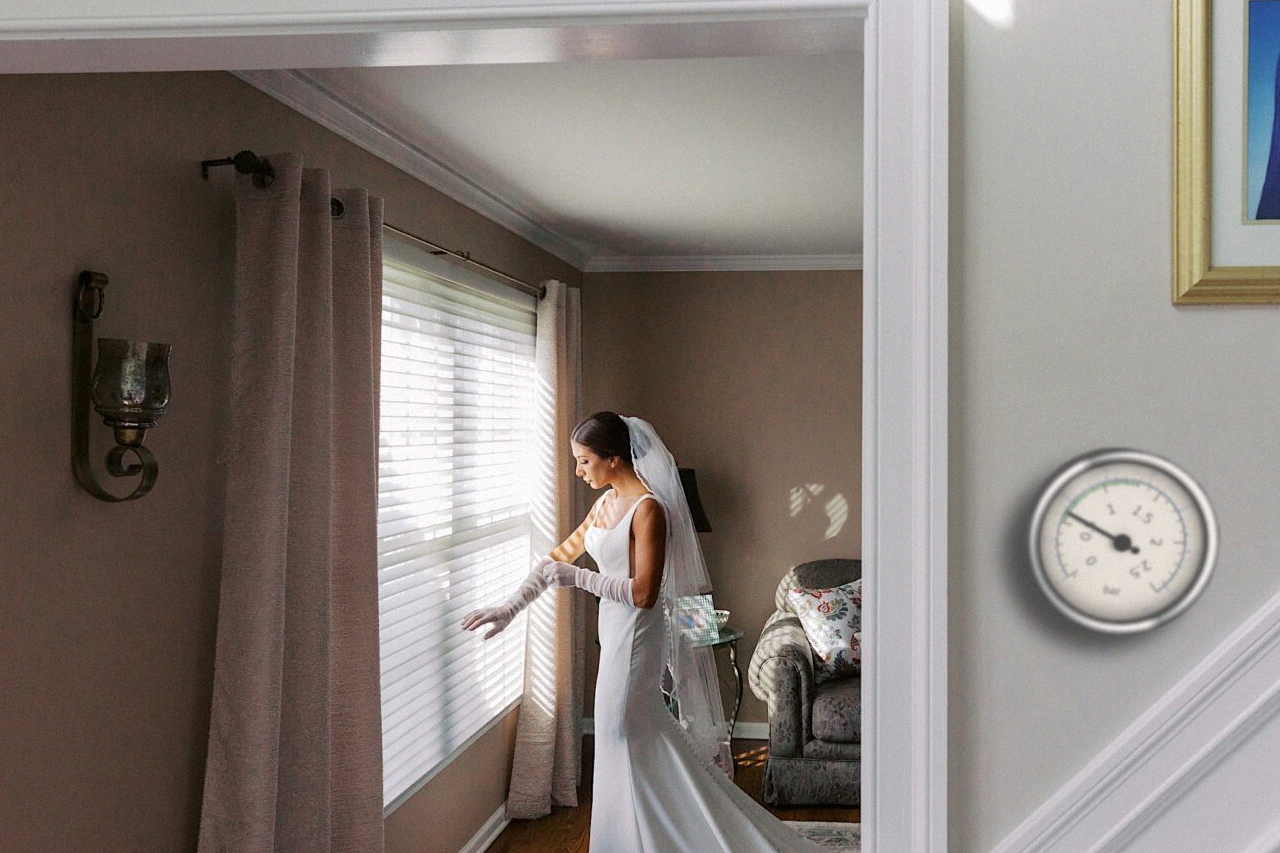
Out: 0.6; bar
